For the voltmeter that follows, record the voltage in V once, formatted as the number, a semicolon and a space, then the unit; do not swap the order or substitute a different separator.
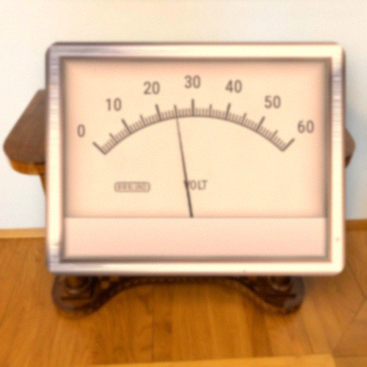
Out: 25; V
